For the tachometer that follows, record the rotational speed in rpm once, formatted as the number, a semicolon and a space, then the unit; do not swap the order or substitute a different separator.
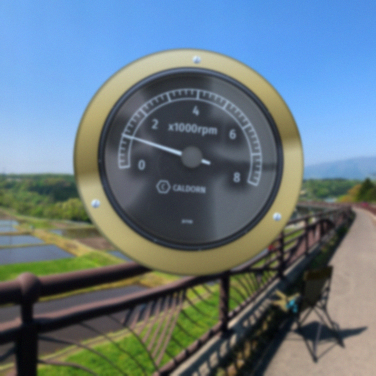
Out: 1000; rpm
